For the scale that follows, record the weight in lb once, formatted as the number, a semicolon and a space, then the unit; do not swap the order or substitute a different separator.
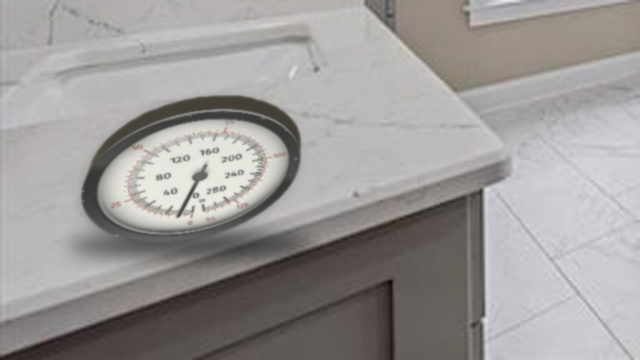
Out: 10; lb
